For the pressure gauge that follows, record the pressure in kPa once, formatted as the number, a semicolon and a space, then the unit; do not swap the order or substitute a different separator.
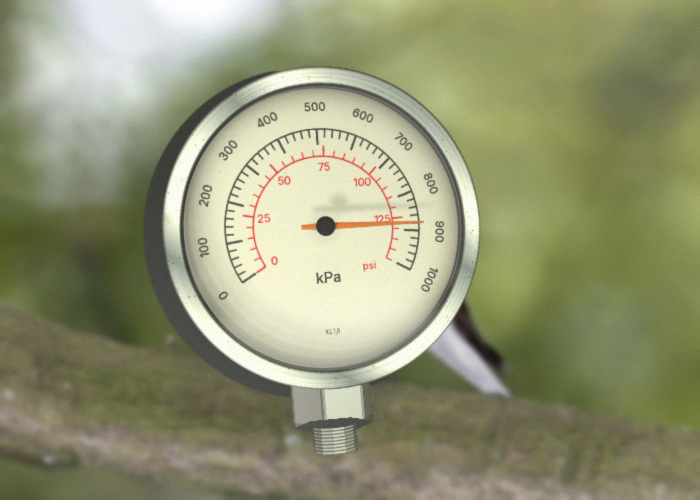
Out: 880; kPa
